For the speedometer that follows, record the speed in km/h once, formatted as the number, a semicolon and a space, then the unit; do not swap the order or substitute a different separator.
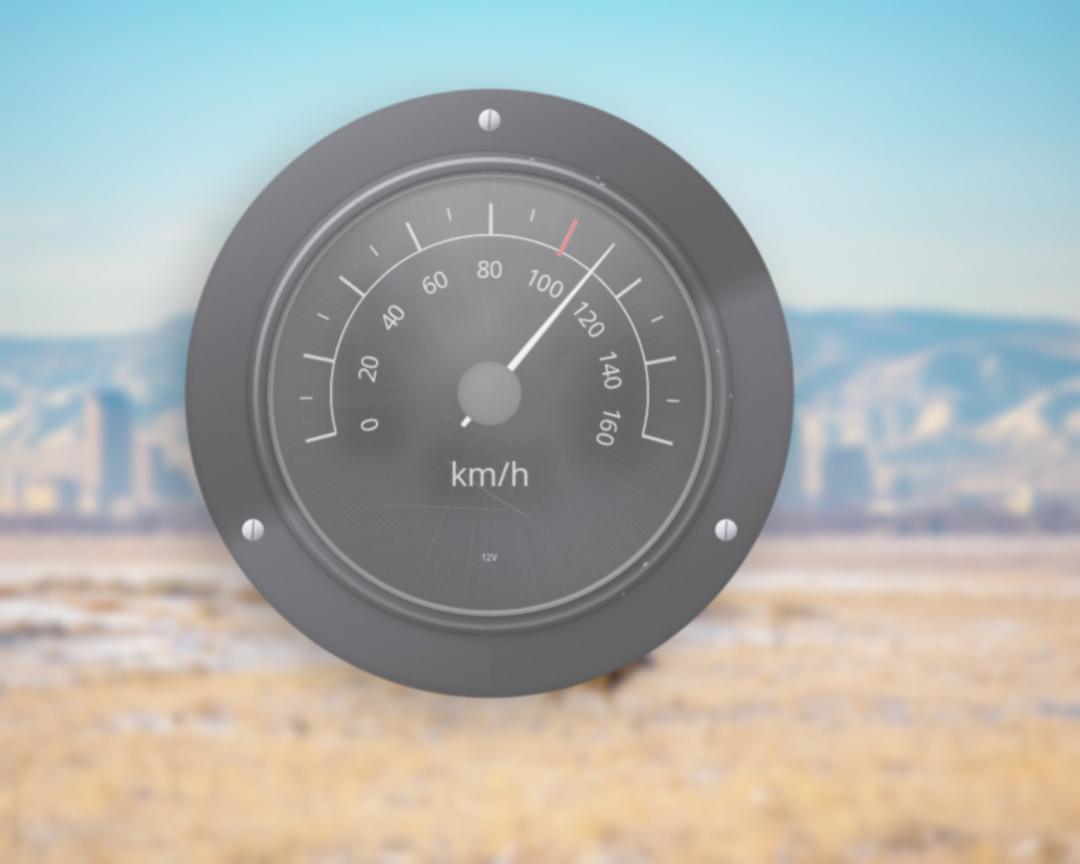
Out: 110; km/h
